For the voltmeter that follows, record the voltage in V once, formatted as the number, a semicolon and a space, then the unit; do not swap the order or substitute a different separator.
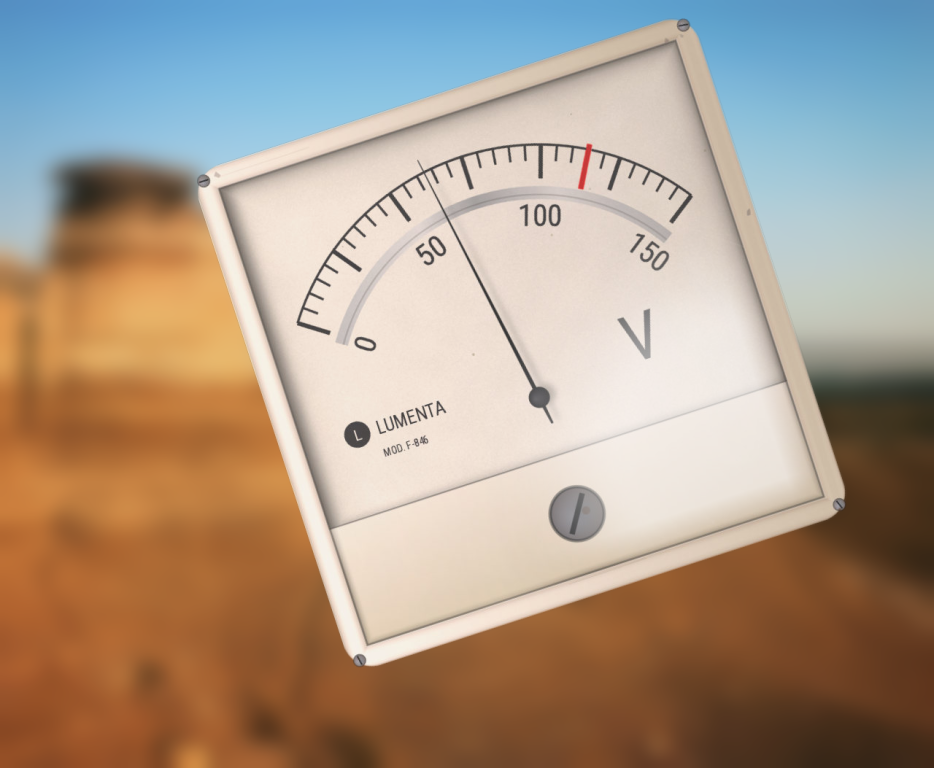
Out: 62.5; V
